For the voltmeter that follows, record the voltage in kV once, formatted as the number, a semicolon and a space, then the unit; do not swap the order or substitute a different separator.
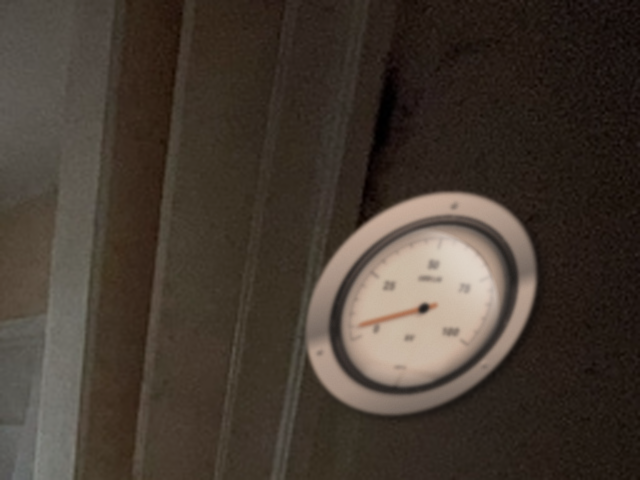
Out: 5; kV
